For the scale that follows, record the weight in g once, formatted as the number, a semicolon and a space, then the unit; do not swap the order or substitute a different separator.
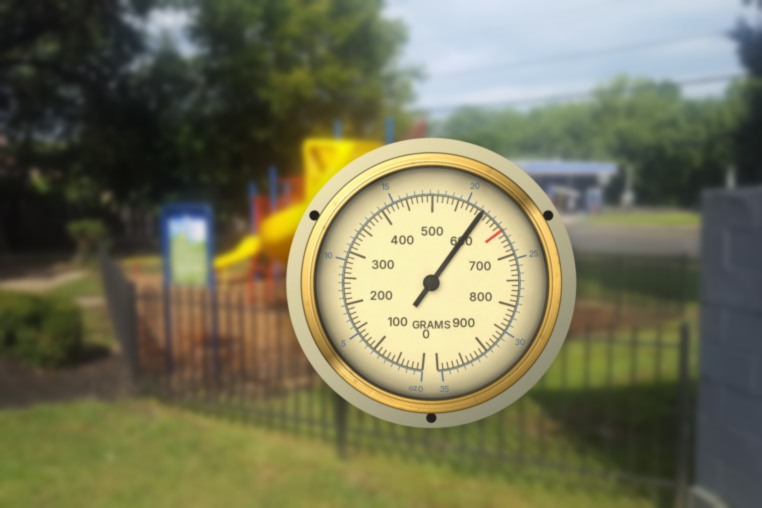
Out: 600; g
